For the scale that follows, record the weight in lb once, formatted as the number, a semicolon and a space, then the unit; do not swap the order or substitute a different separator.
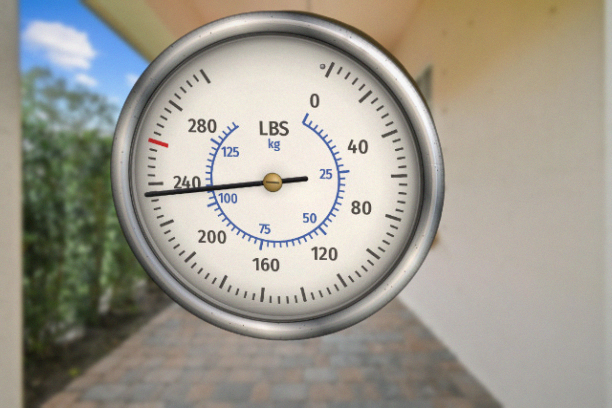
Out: 236; lb
